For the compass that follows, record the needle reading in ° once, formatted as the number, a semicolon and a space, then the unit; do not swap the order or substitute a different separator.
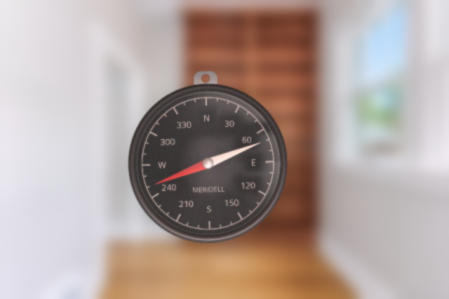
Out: 250; °
